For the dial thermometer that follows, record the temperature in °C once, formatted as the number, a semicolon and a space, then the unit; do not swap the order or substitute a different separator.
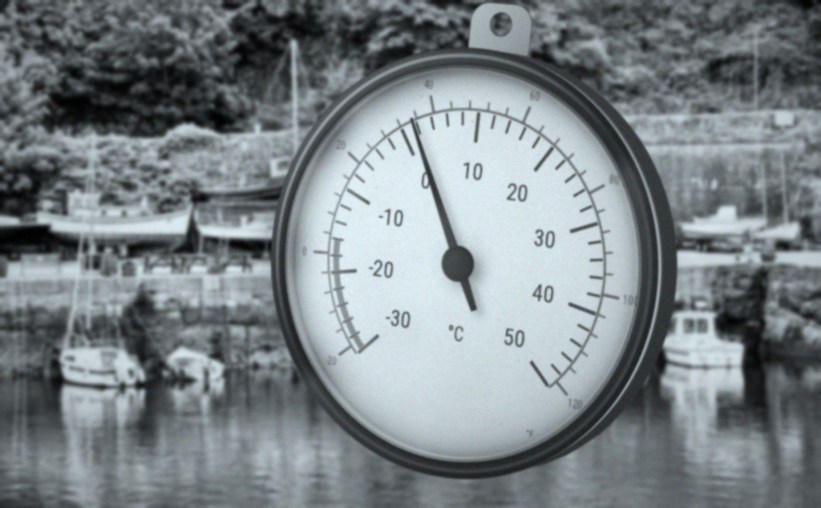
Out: 2; °C
